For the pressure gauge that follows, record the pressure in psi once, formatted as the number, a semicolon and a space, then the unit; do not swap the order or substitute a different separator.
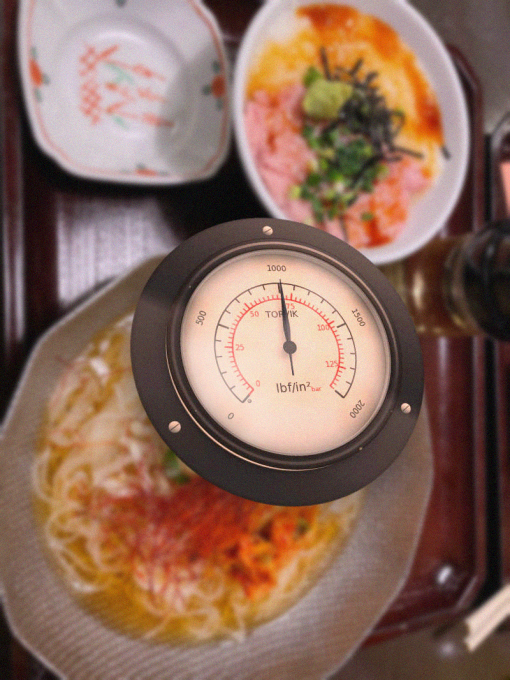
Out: 1000; psi
